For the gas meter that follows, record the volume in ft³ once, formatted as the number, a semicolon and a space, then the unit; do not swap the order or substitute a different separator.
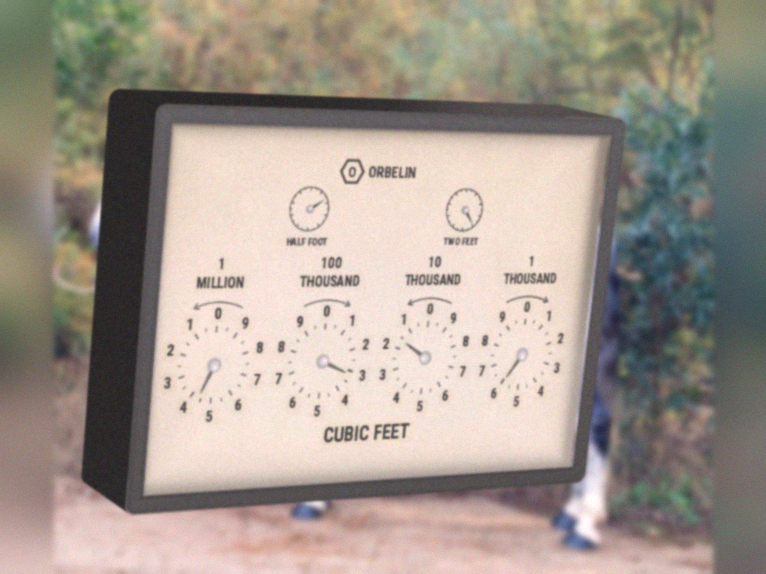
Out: 431600; ft³
